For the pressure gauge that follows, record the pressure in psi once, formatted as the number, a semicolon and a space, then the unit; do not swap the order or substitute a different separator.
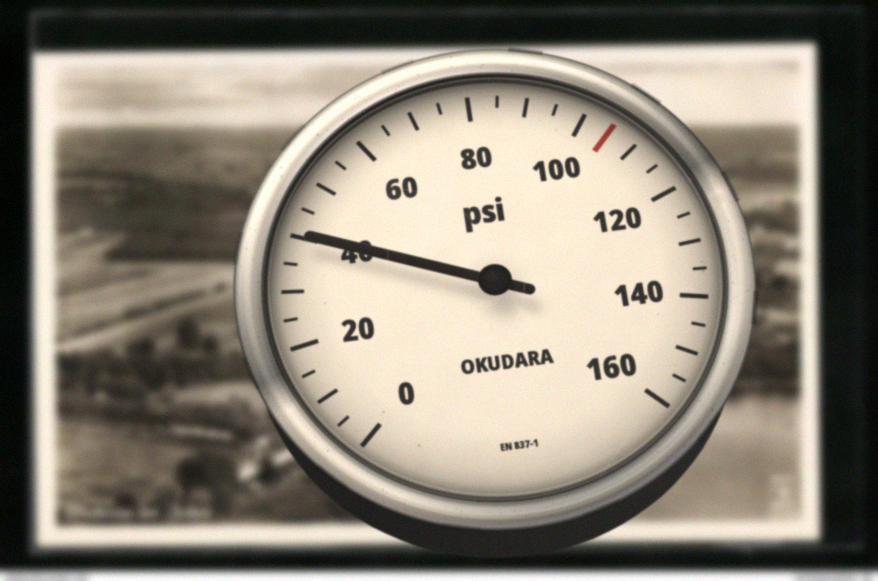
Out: 40; psi
